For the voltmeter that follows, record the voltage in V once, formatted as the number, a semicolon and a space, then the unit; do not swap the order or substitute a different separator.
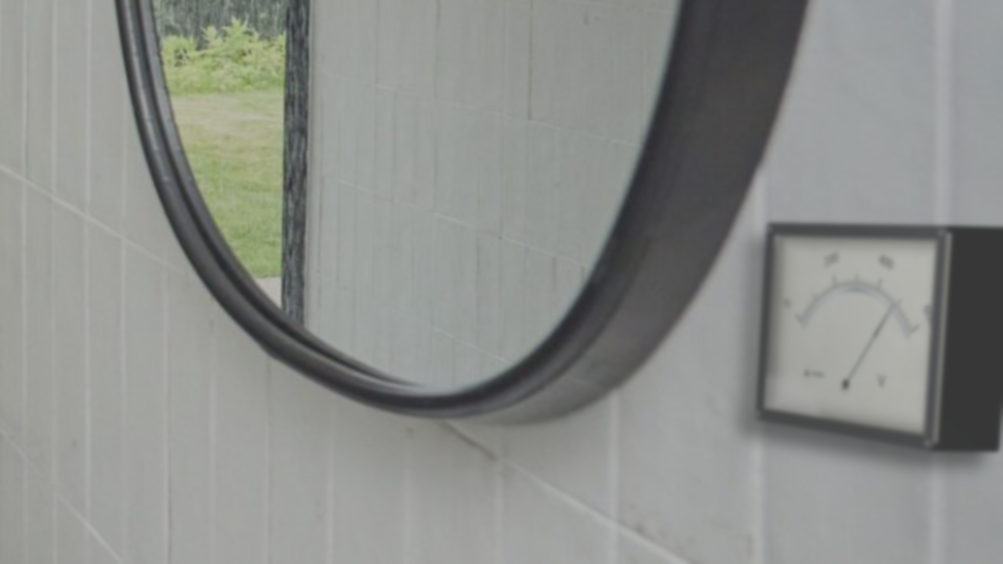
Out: 500; V
